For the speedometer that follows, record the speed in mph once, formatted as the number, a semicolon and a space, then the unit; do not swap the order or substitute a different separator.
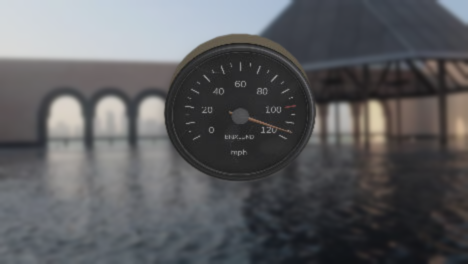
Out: 115; mph
